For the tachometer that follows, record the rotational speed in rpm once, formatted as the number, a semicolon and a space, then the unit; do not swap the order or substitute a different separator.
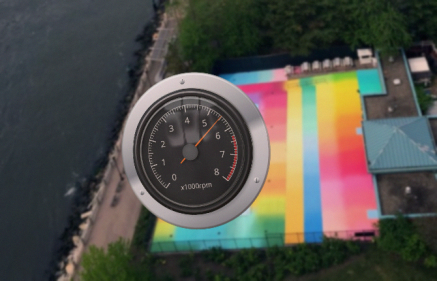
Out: 5500; rpm
